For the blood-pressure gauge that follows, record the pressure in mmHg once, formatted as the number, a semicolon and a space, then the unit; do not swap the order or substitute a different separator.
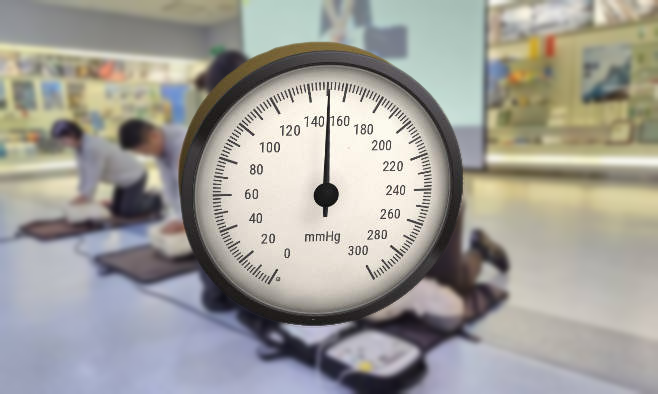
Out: 150; mmHg
